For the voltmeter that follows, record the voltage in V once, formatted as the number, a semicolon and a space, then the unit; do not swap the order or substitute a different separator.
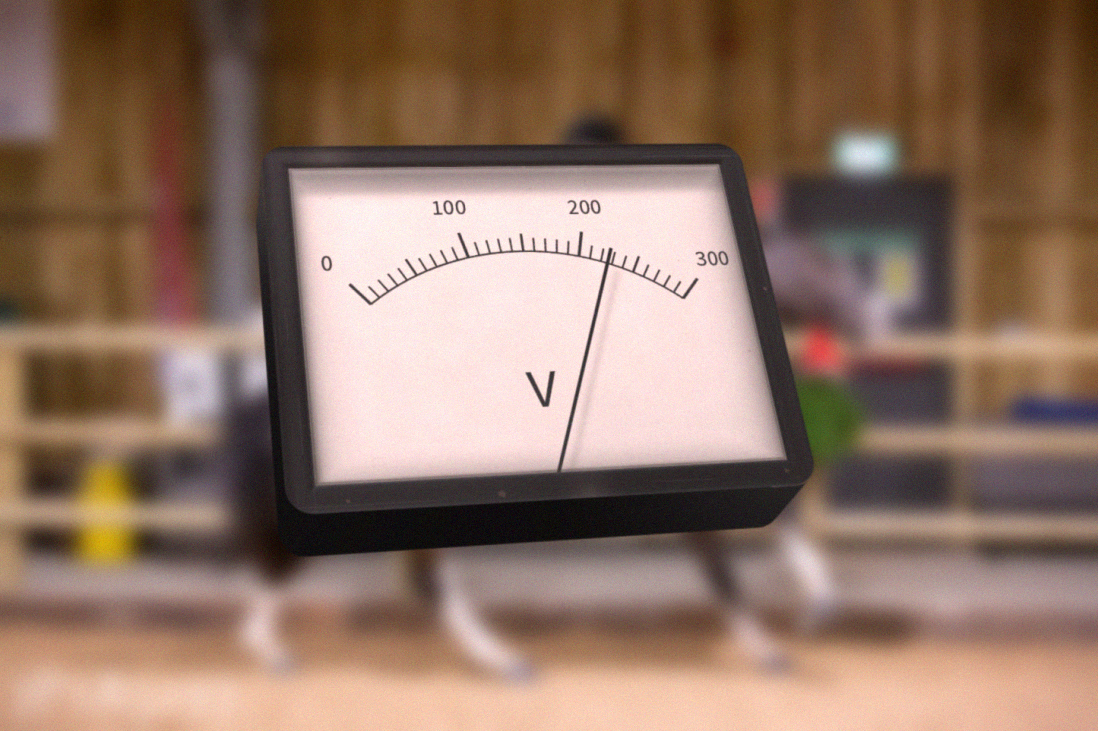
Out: 225; V
